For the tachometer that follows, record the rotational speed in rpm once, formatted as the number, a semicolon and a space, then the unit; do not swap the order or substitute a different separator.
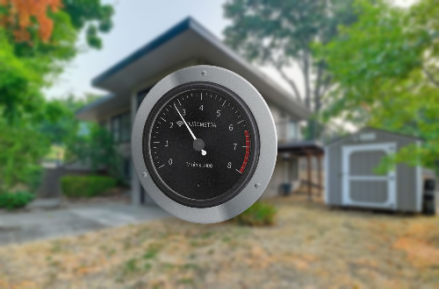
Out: 2800; rpm
